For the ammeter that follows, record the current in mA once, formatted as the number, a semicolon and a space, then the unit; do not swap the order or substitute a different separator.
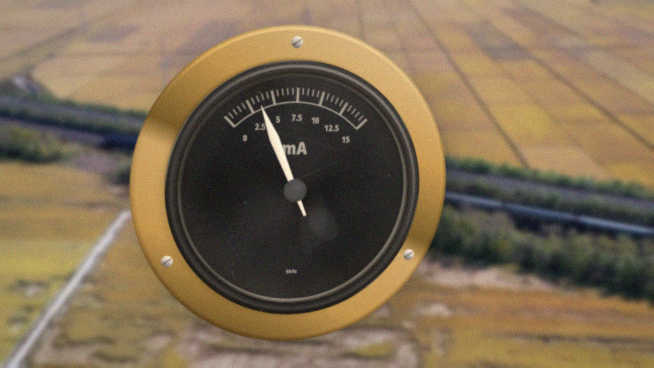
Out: 3.5; mA
